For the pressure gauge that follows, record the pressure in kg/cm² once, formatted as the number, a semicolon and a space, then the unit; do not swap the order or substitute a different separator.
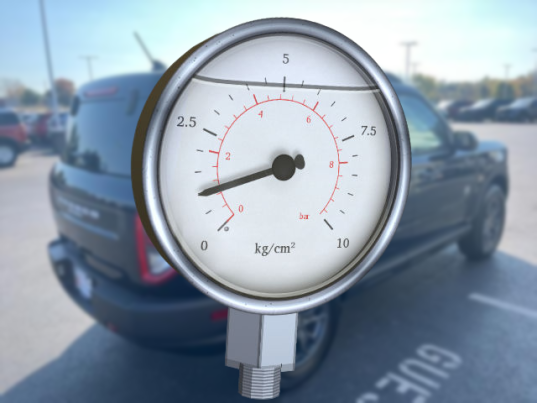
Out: 1; kg/cm²
